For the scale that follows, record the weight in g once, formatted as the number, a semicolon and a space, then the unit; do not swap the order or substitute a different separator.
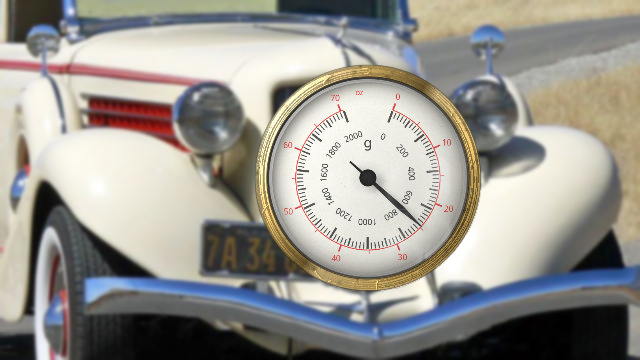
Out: 700; g
